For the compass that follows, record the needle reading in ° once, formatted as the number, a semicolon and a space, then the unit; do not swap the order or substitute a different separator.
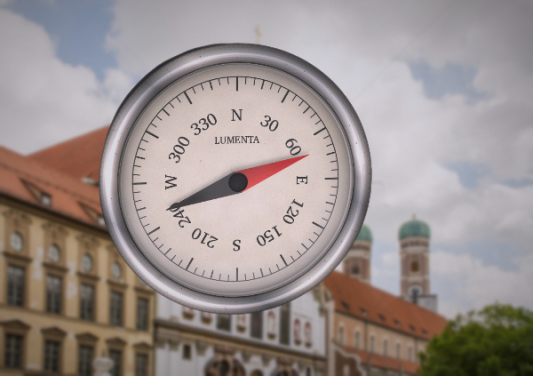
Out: 70; °
